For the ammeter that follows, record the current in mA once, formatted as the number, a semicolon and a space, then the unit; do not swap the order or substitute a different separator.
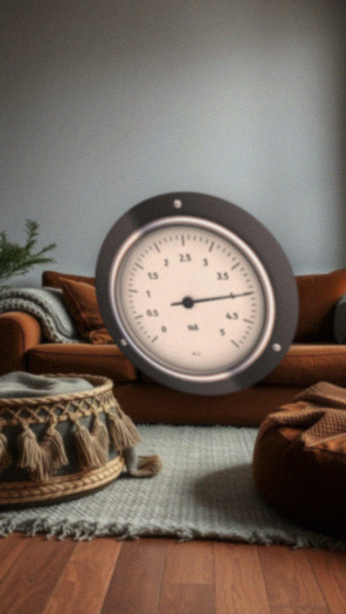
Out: 4; mA
